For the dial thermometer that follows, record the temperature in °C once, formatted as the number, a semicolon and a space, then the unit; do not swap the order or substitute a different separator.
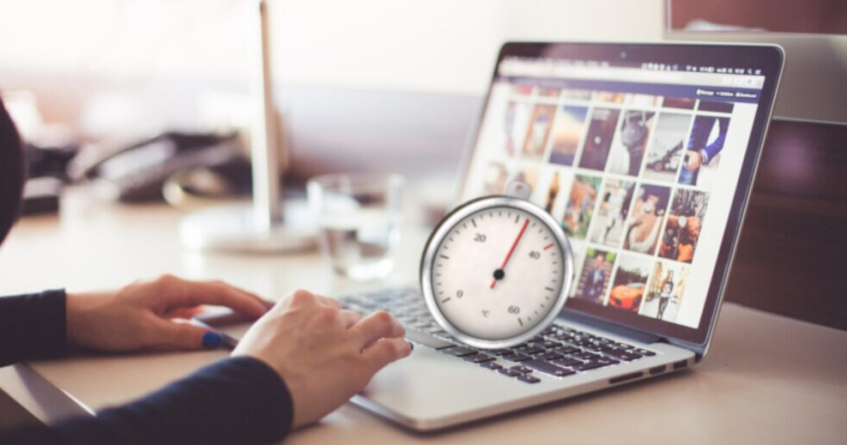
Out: 32; °C
